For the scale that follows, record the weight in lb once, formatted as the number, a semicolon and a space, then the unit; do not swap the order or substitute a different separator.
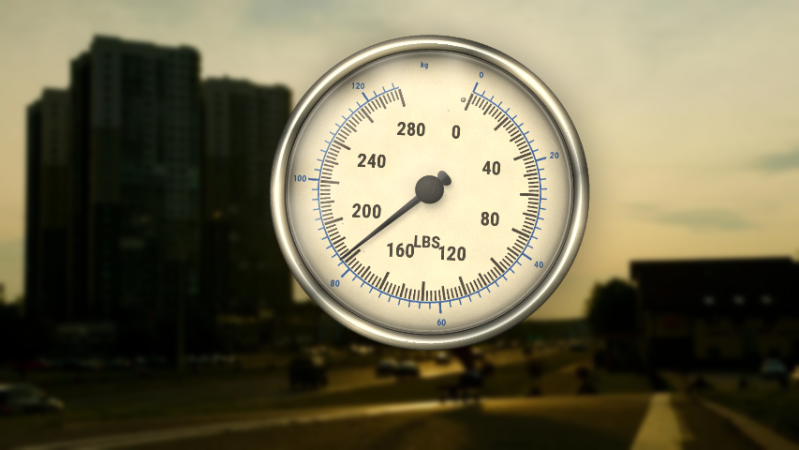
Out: 182; lb
